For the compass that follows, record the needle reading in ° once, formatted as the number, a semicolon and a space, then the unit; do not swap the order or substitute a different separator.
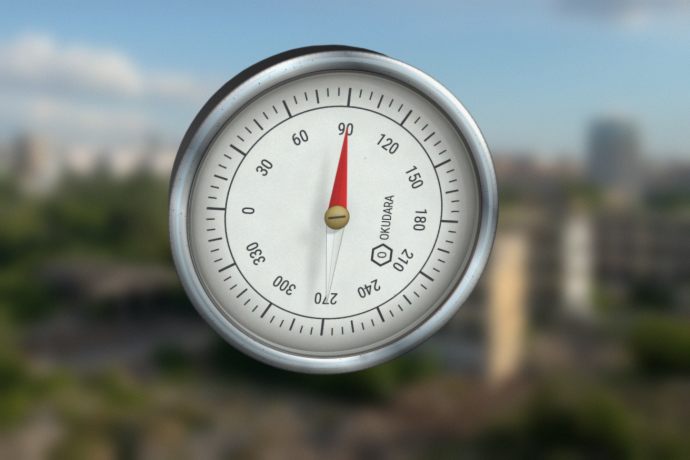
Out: 90; °
